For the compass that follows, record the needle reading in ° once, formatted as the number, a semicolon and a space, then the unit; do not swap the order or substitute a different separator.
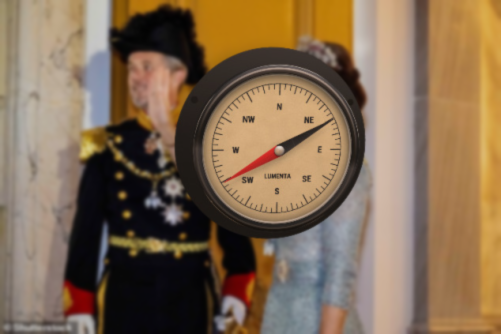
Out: 240; °
